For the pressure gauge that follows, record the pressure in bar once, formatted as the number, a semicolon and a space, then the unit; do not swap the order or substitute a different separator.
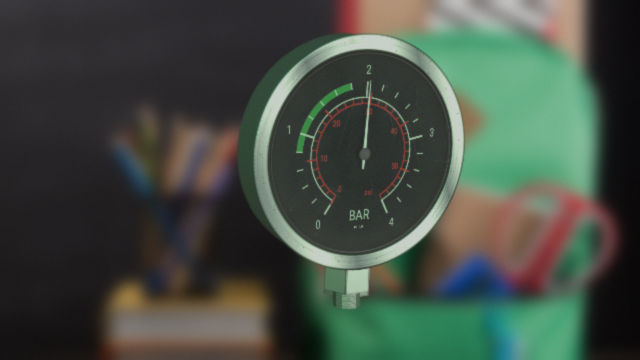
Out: 2; bar
